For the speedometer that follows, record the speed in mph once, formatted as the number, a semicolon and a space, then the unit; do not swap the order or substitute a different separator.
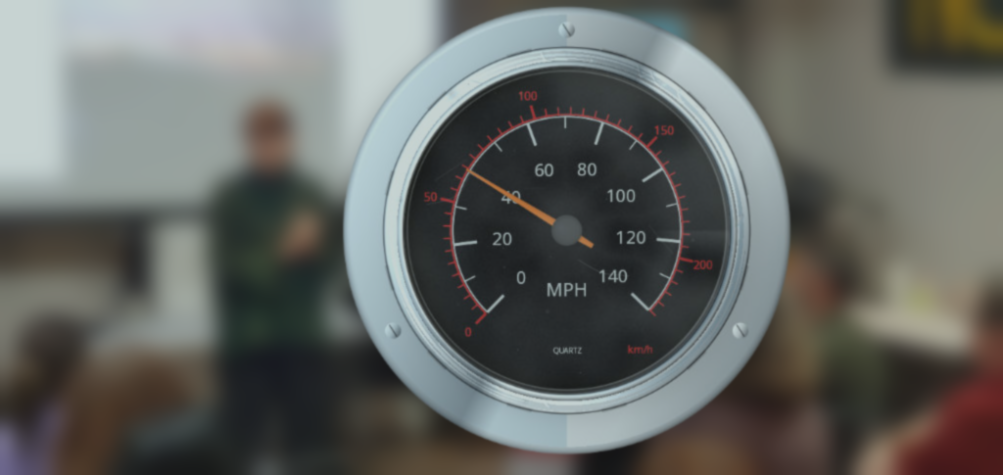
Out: 40; mph
